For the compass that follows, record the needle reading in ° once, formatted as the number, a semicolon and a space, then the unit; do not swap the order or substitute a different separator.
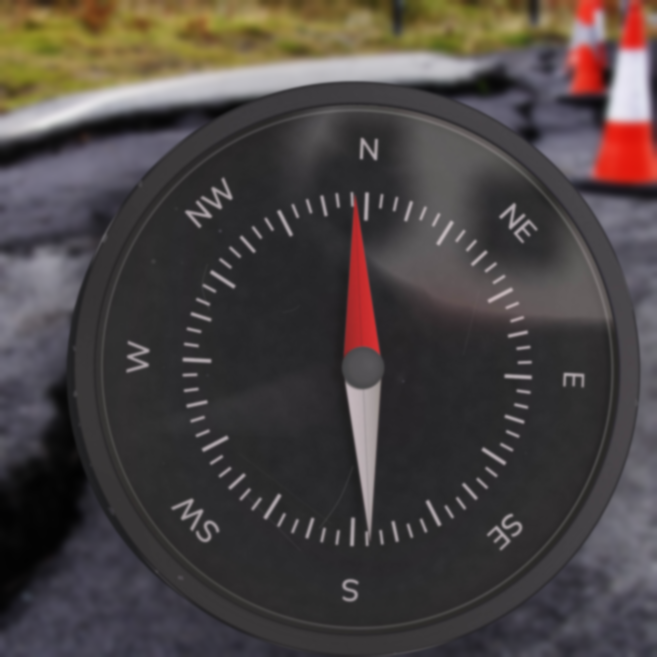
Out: 355; °
